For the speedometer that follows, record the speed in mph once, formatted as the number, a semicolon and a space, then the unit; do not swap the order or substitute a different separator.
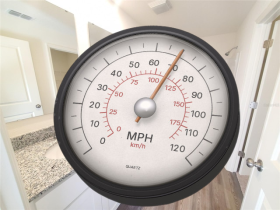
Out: 70; mph
